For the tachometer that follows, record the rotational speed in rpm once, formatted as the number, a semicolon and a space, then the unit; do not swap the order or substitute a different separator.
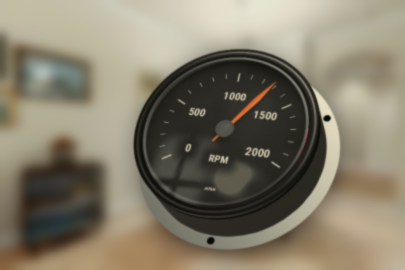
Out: 1300; rpm
